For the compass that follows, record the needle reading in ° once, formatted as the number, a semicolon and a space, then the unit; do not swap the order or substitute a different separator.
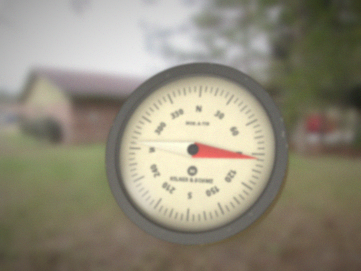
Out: 95; °
